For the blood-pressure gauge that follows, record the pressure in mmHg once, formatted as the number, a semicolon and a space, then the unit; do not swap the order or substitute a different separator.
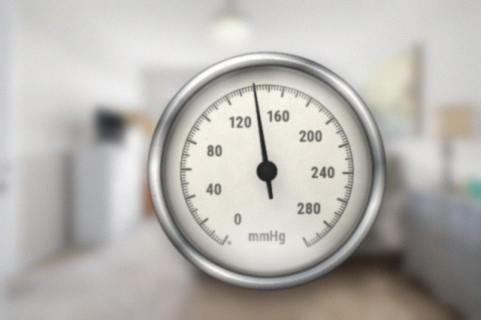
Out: 140; mmHg
